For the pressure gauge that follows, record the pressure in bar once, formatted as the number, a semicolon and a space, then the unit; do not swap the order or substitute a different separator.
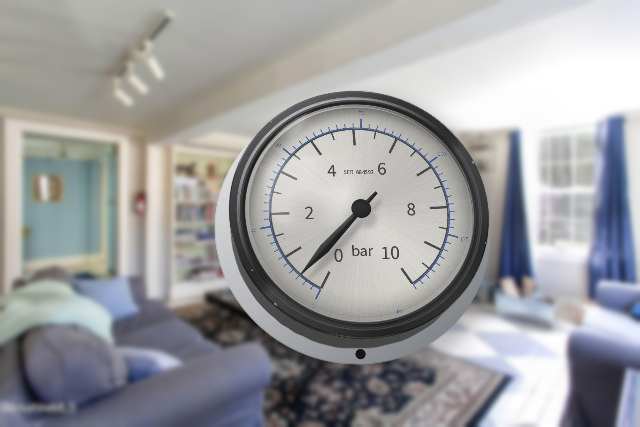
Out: 0.5; bar
